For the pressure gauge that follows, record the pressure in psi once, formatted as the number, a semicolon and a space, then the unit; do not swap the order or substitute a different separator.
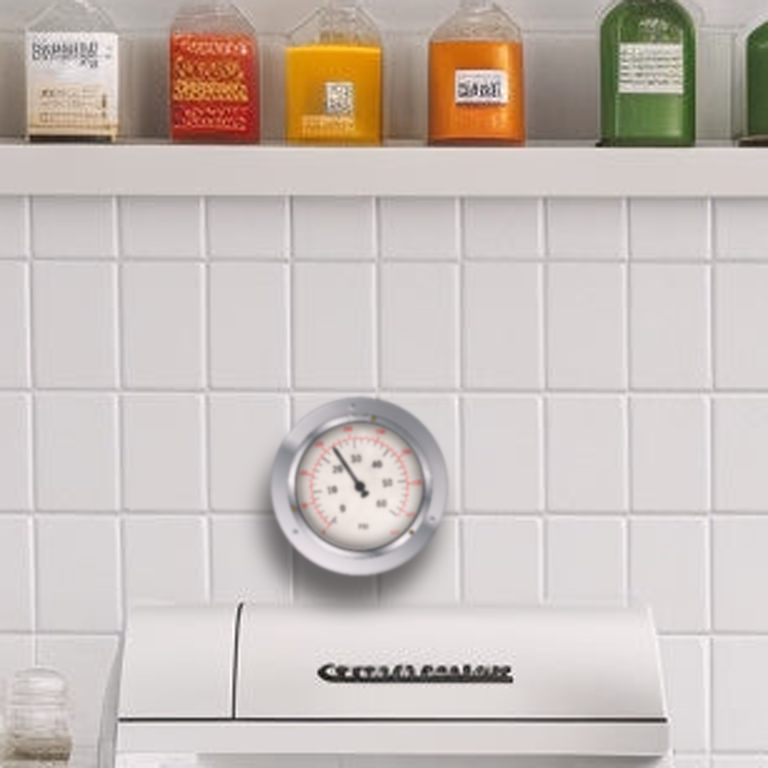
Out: 24; psi
